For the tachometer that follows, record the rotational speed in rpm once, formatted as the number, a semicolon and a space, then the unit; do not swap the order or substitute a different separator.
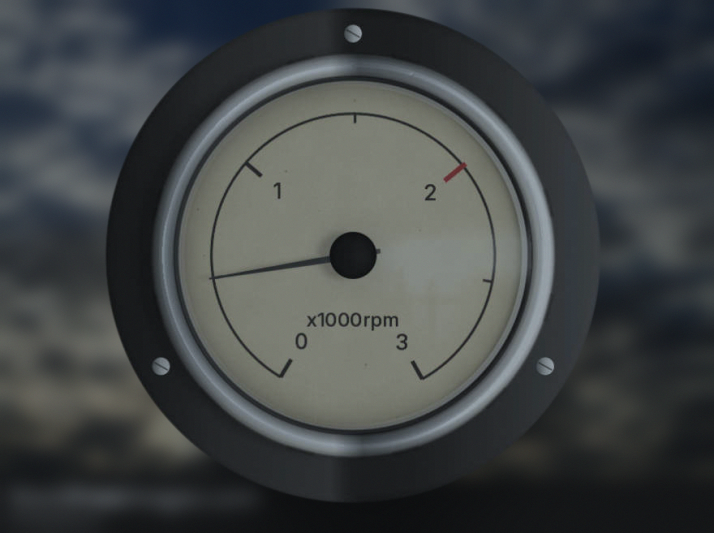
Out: 500; rpm
